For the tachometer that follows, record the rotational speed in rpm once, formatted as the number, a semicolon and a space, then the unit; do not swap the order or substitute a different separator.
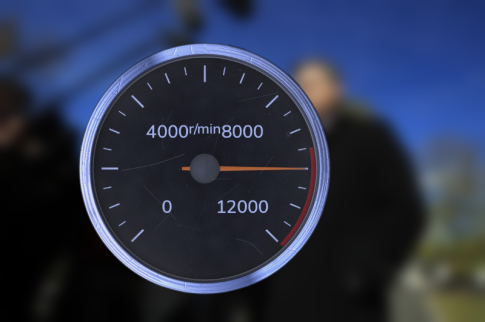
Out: 10000; rpm
